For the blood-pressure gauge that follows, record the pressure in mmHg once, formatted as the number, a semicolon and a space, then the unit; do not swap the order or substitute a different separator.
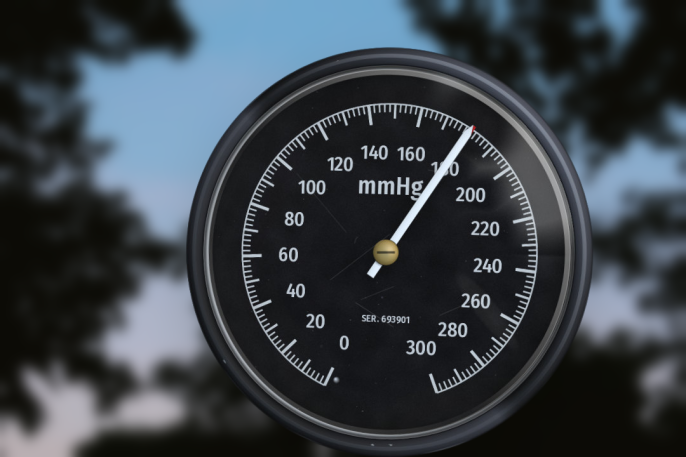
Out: 180; mmHg
